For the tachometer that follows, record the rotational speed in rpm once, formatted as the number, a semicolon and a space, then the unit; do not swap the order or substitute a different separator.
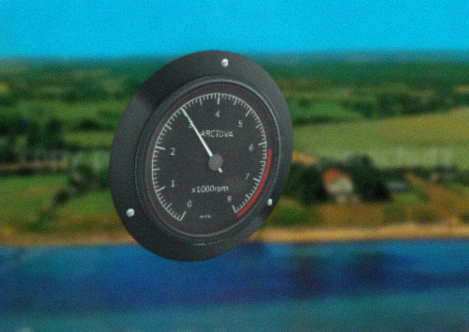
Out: 3000; rpm
